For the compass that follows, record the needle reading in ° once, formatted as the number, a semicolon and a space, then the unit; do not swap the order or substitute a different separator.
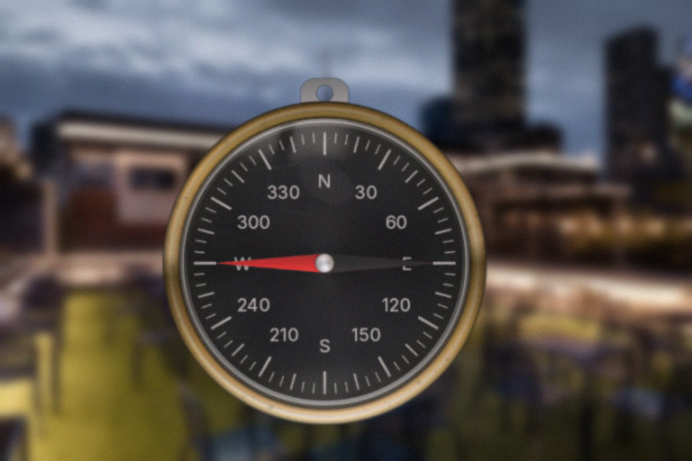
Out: 270; °
